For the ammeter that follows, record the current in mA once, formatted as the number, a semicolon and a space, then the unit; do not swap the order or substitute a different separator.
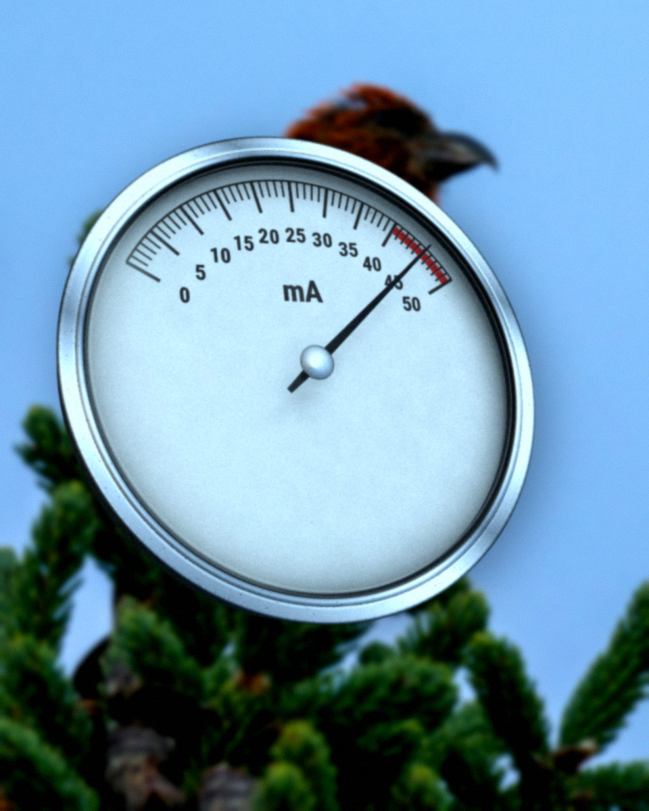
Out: 45; mA
